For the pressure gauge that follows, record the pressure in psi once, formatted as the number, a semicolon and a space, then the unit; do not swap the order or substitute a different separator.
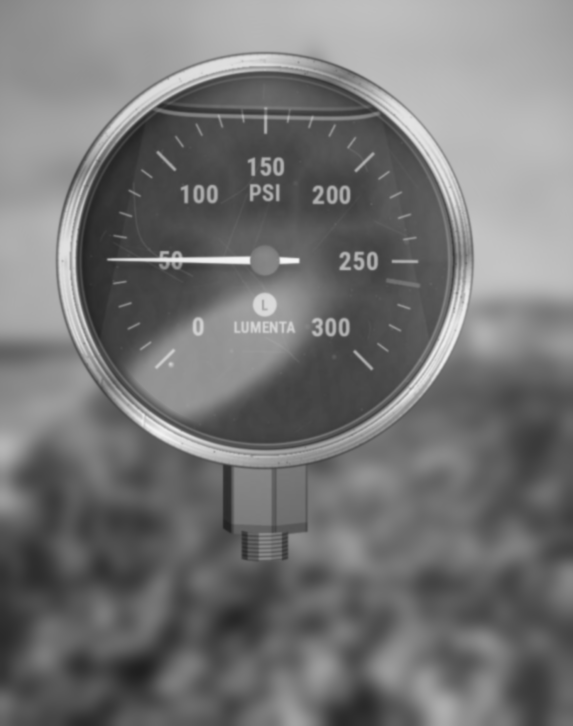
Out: 50; psi
